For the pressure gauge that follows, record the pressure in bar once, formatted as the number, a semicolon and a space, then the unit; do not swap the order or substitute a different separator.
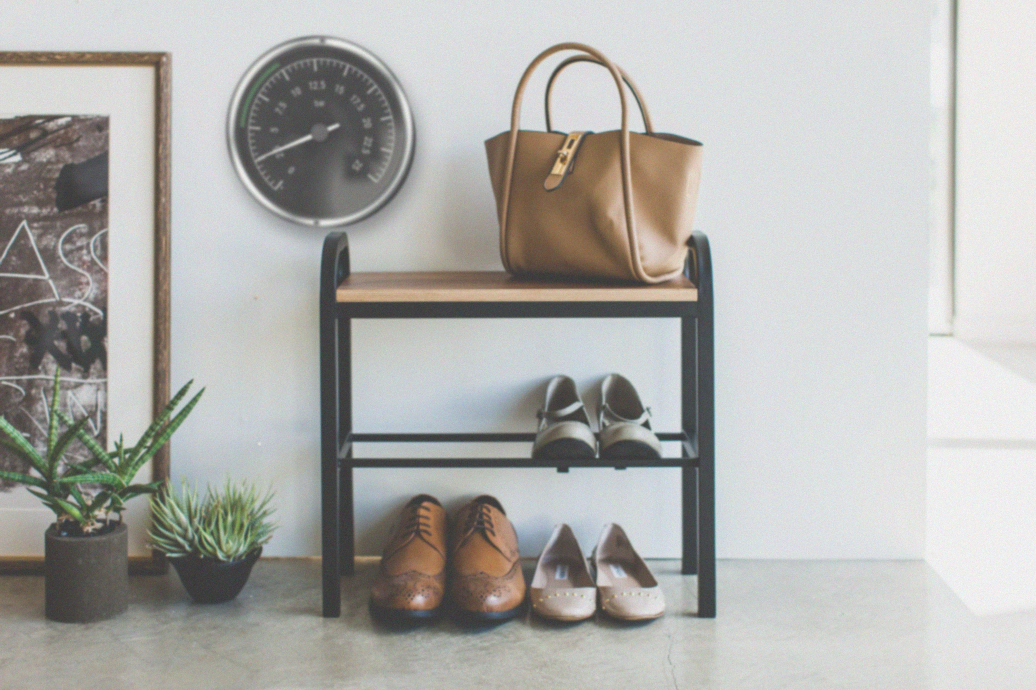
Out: 2.5; bar
